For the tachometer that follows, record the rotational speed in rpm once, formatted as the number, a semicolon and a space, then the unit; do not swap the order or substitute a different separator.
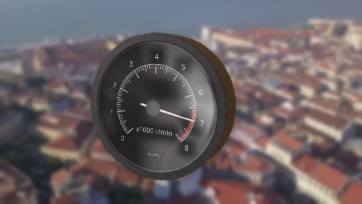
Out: 7000; rpm
